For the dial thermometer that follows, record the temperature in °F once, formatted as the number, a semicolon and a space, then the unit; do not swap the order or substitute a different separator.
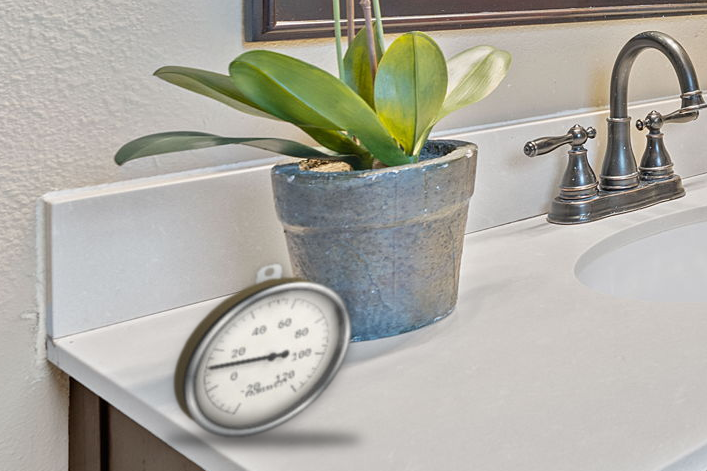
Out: 12; °F
